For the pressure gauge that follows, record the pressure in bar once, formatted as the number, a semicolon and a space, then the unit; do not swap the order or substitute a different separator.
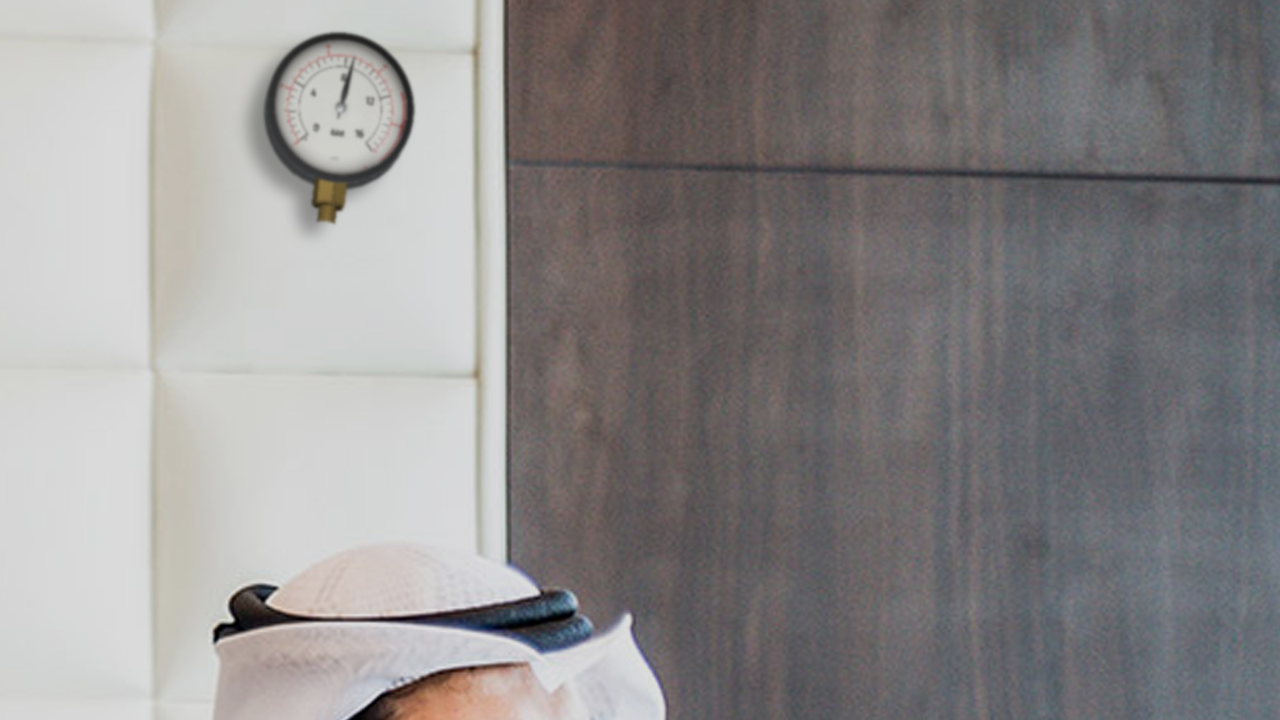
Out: 8.5; bar
